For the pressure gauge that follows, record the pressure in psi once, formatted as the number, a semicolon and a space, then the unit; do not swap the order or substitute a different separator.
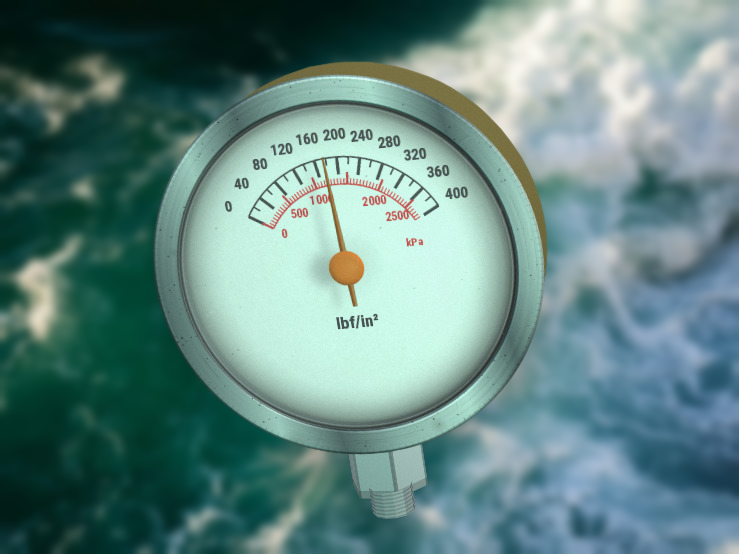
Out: 180; psi
